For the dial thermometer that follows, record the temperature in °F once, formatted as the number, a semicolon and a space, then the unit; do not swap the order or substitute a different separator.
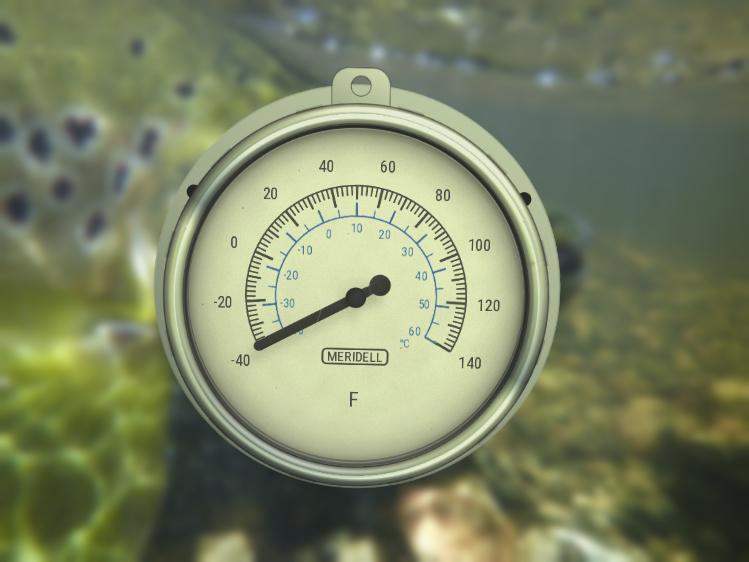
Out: -38; °F
